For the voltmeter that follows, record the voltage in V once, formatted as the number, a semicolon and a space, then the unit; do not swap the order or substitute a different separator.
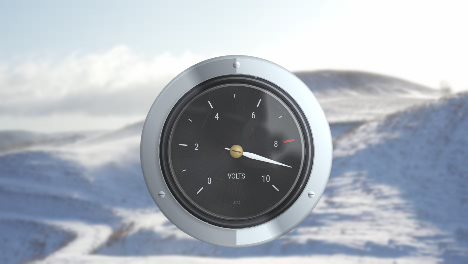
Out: 9; V
